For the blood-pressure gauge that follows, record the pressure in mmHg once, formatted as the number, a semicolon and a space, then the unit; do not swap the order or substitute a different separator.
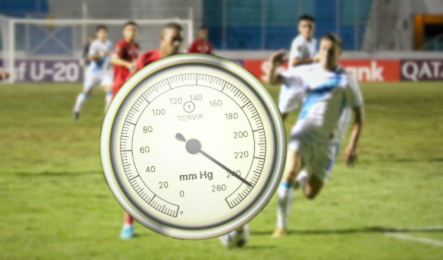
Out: 240; mmHg
